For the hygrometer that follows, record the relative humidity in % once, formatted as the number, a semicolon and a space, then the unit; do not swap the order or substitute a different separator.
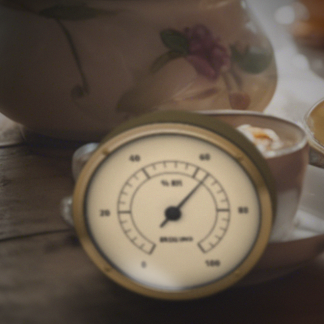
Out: 64; %
